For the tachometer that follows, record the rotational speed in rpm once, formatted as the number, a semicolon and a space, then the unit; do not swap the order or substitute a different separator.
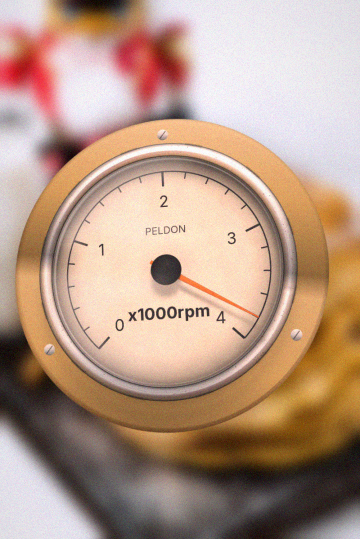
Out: 3800; rpm
